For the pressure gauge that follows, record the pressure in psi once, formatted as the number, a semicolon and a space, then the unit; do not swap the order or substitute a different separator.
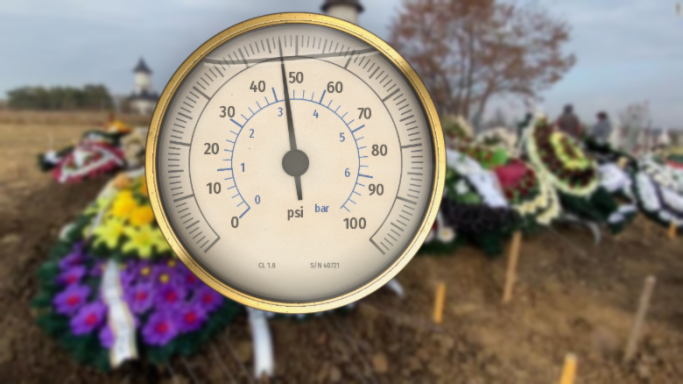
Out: 47; psi
